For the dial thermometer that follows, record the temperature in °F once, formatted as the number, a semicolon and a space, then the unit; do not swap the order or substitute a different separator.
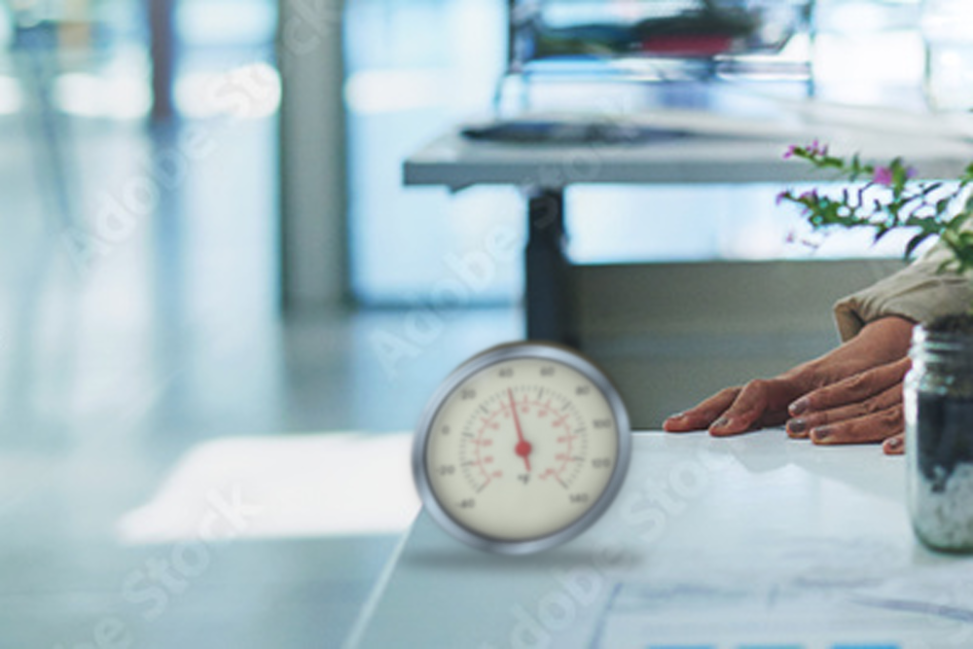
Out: 40; °F
